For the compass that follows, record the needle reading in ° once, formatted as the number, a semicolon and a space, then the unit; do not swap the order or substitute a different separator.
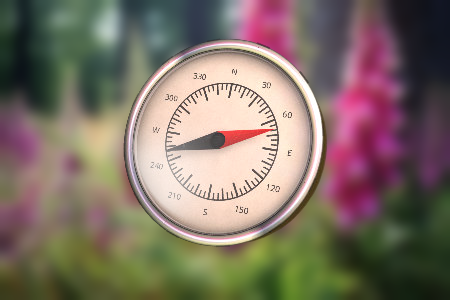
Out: 70; °
